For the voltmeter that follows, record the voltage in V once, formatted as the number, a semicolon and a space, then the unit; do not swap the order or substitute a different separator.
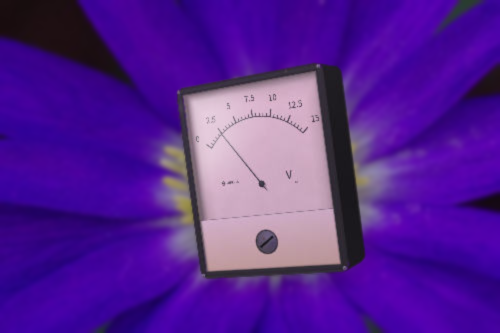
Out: 2.5; V
